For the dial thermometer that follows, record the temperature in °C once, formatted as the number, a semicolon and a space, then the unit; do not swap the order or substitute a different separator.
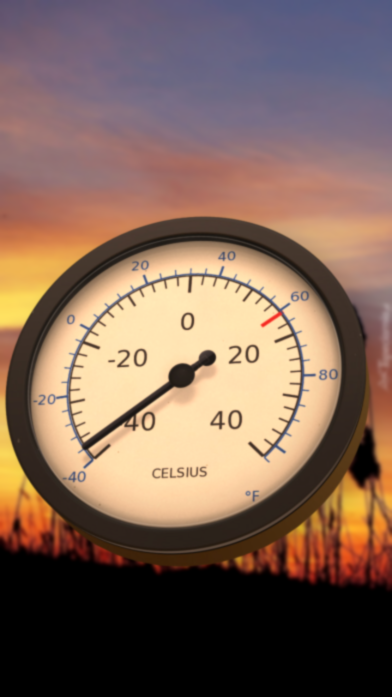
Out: -38; °C
